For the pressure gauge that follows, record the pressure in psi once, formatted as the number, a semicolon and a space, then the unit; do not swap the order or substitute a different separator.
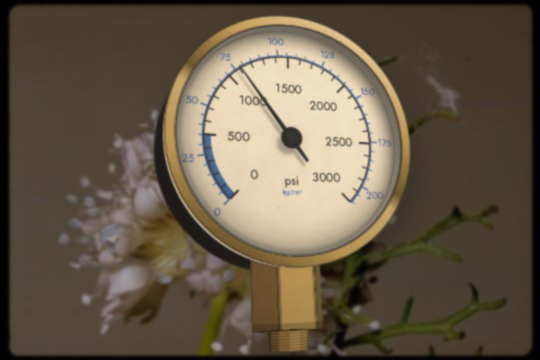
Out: 1100; psi
